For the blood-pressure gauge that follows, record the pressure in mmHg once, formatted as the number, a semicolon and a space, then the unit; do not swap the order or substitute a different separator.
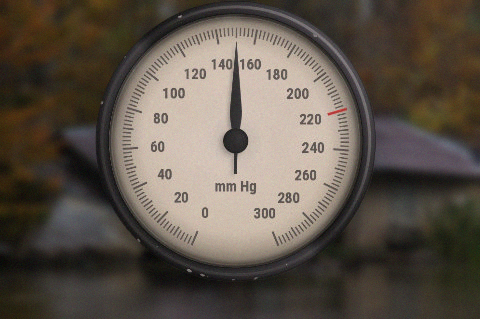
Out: 150; mmHg
